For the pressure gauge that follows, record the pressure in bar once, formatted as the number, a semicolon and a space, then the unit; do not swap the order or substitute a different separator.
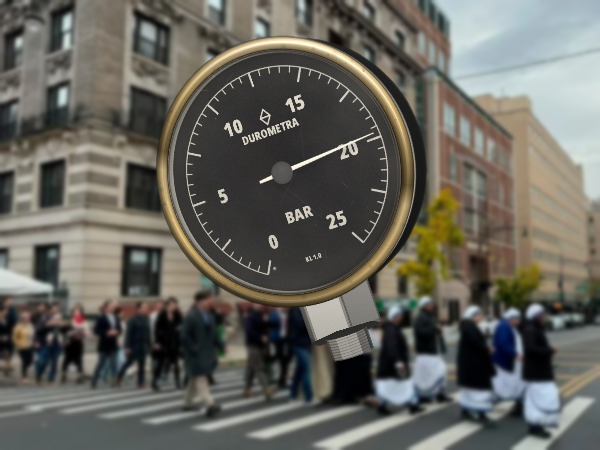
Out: 19.75; bar
